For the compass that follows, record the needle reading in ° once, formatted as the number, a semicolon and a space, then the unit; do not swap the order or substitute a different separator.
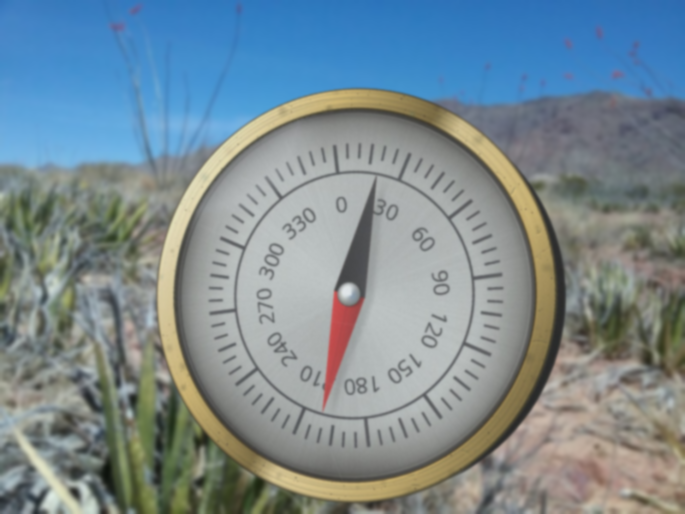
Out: 200; °
